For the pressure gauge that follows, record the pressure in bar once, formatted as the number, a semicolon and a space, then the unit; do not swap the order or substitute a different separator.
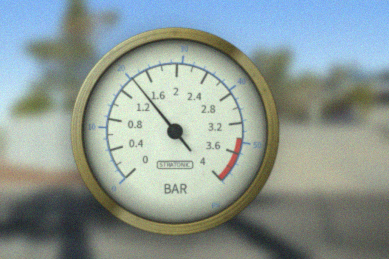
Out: 1.4; bar
